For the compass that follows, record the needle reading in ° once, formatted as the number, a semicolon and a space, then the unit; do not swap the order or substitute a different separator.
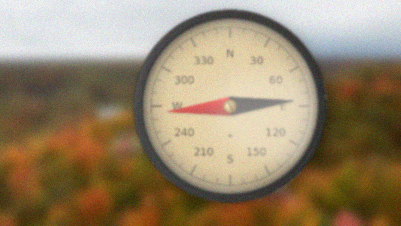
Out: 265; °
